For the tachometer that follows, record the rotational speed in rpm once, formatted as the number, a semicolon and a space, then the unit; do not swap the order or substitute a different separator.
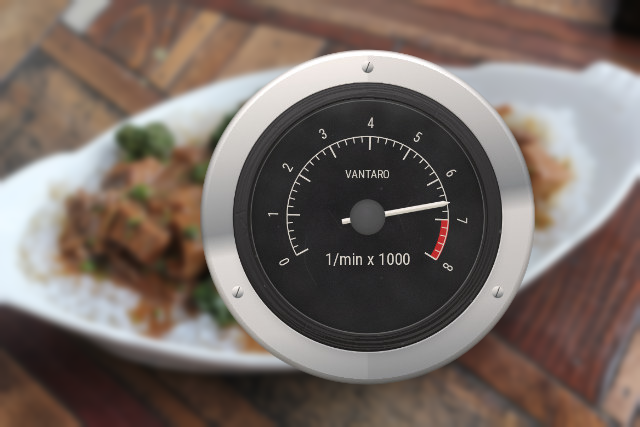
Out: 6600; rpm
